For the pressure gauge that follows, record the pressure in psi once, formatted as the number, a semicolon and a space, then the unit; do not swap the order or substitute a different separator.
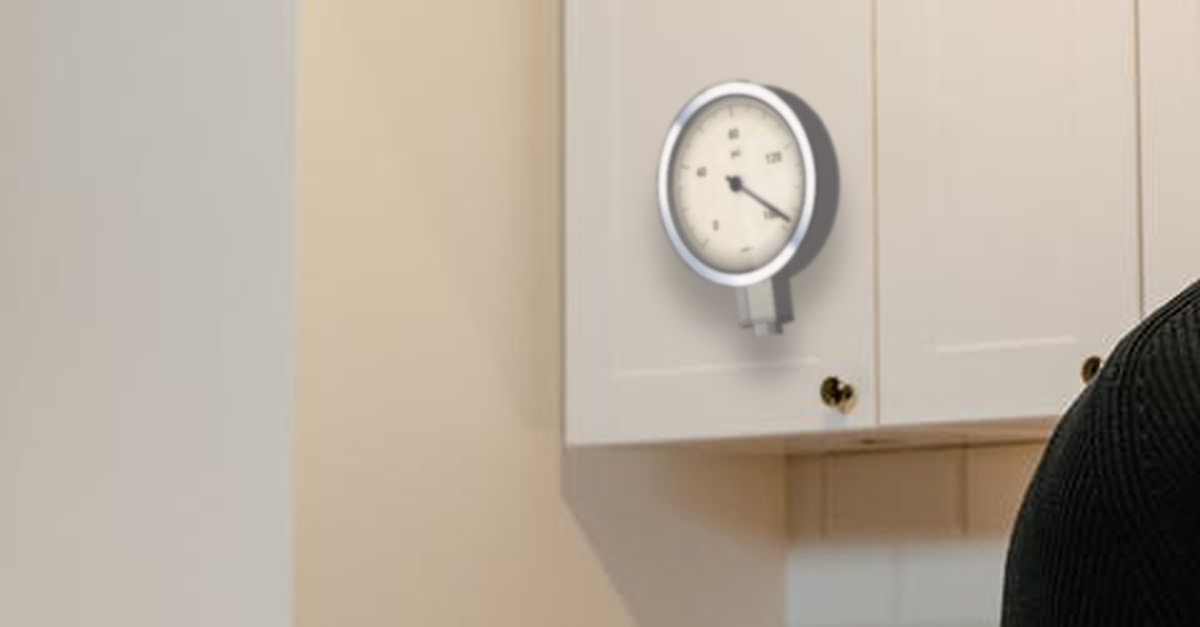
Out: 155; psi
